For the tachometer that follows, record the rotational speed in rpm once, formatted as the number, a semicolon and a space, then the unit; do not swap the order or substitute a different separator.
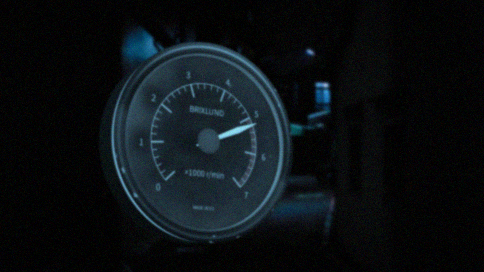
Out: 5200; rpm
